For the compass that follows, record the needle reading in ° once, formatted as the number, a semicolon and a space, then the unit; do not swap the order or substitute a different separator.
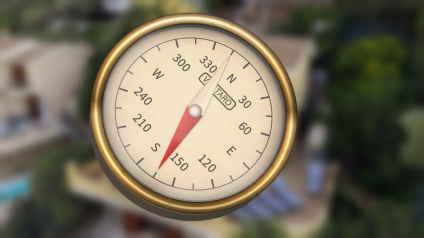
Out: 165; °
